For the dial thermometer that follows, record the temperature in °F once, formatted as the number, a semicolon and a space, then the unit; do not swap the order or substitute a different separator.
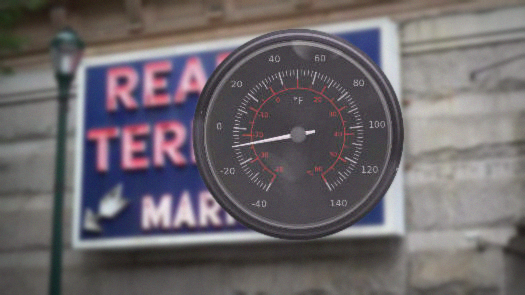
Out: -10; °F
